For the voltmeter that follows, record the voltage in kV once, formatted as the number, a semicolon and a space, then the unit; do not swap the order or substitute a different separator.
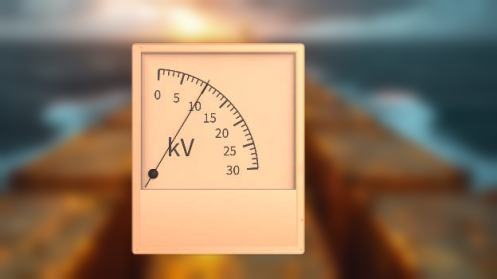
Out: 10; kV
